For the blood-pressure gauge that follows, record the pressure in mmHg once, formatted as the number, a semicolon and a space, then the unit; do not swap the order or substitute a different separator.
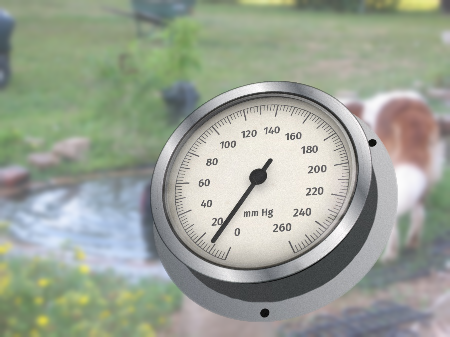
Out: 10; mmHg
